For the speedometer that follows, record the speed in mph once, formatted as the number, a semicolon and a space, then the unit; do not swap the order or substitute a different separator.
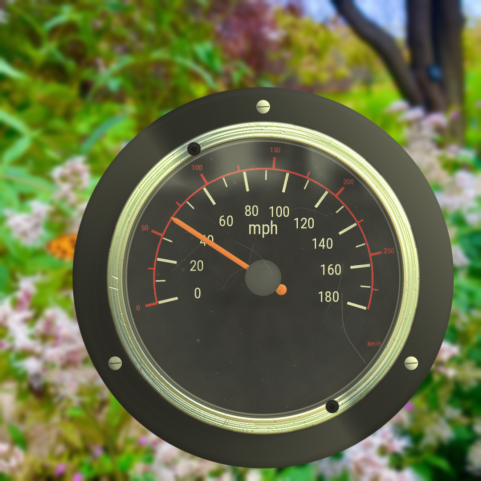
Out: 40; mph
